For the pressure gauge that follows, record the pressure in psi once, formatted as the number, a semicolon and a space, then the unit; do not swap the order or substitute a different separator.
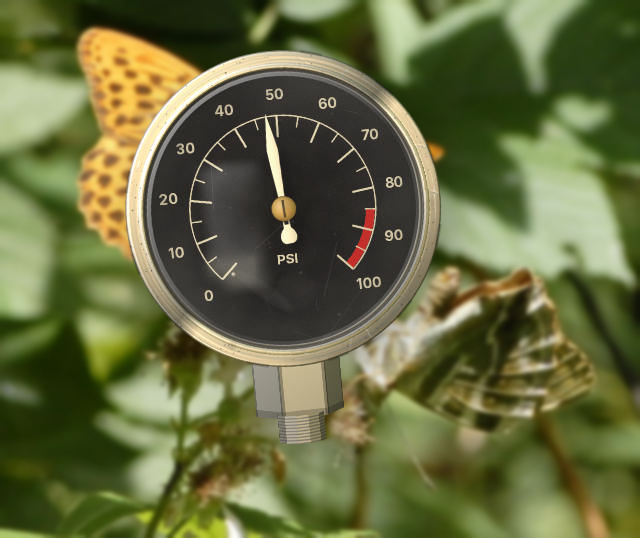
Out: 47.5; psi
